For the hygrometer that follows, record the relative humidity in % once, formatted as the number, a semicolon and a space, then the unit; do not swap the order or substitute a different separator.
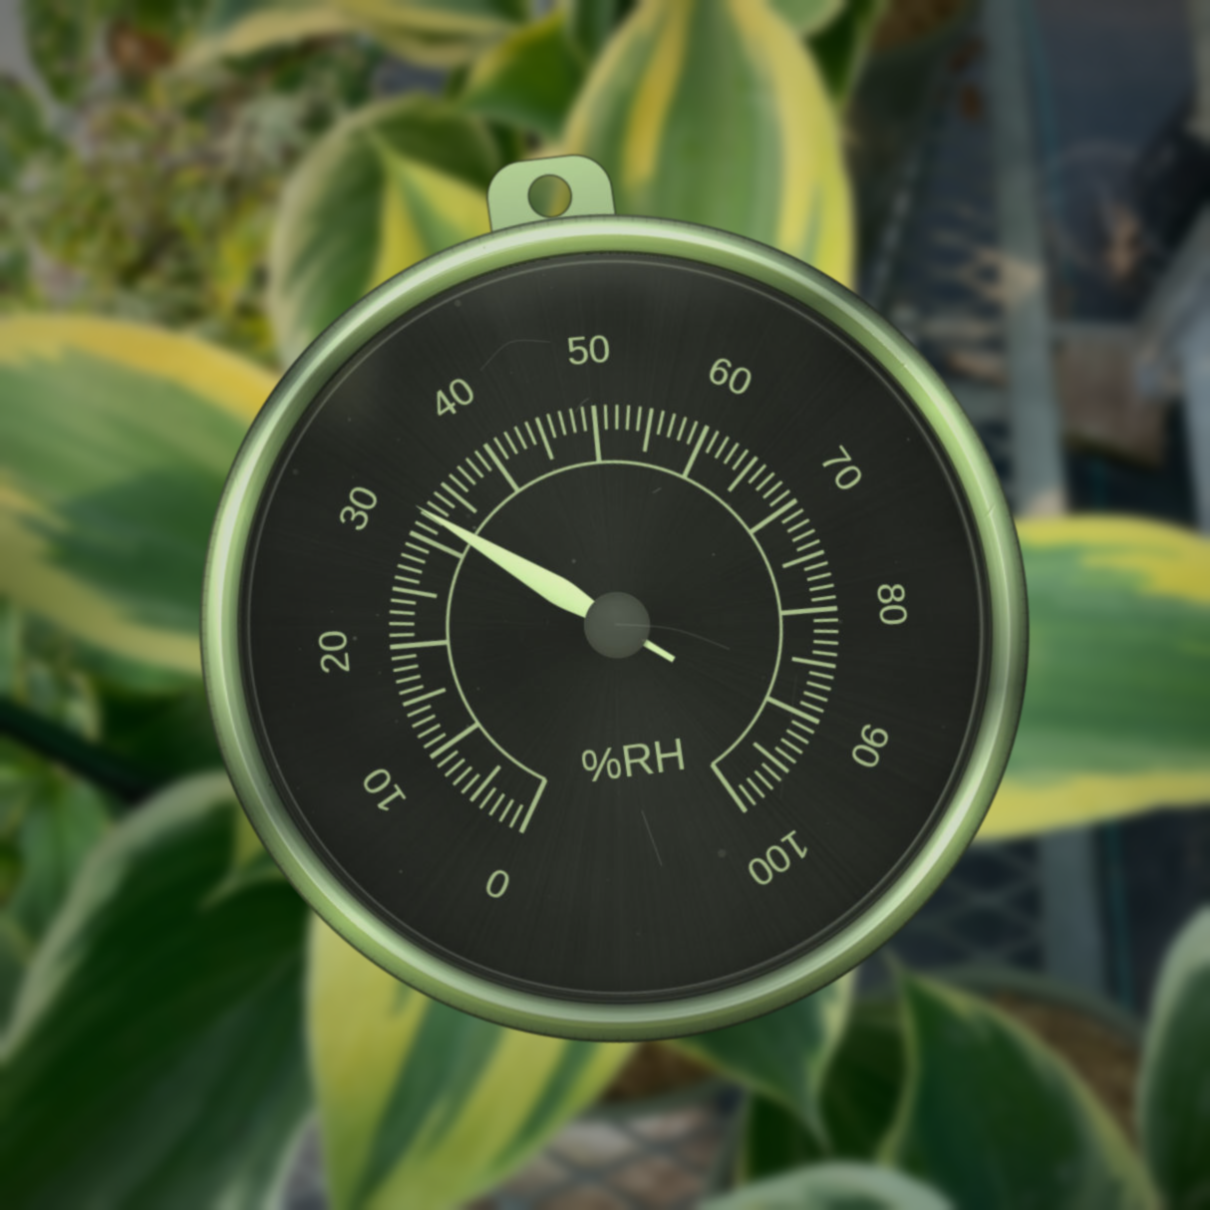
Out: 32; %
